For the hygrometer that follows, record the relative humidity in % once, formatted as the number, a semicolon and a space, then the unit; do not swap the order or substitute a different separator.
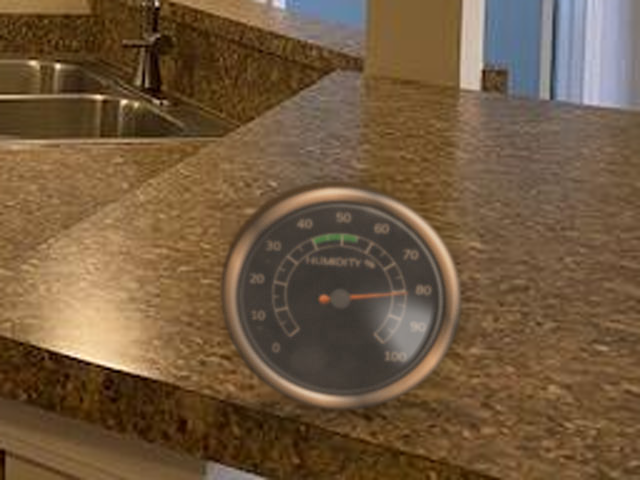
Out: 80; %
